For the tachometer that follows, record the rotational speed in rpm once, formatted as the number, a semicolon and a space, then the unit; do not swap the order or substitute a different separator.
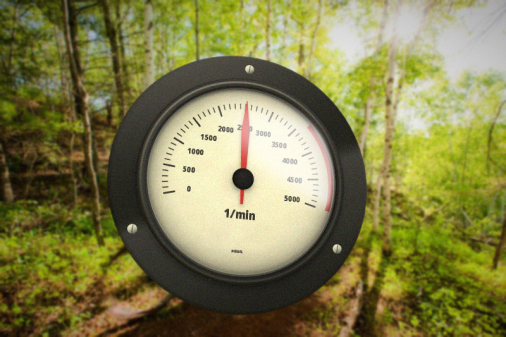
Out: 2500; rpm
